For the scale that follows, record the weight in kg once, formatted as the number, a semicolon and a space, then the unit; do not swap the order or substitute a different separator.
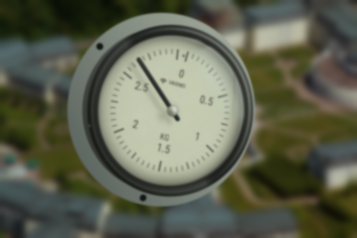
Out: 2.65; kg
